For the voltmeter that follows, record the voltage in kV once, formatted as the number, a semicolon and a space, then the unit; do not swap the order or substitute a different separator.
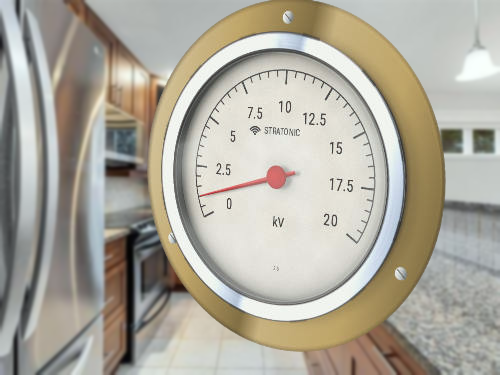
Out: 1; kV
